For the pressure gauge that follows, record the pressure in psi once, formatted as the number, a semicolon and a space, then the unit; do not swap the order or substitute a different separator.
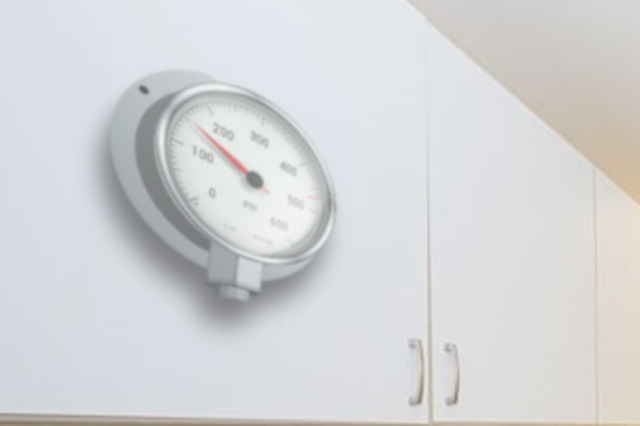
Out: 150; psi
